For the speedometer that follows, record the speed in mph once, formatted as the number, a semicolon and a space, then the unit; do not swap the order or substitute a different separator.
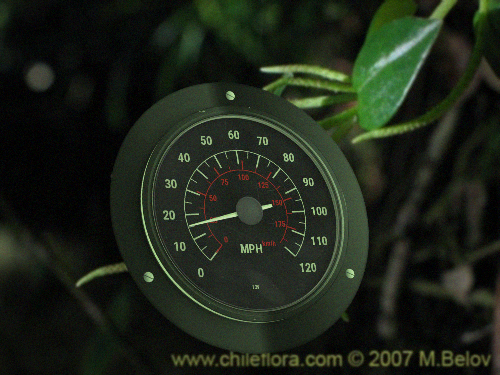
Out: 15; mph
